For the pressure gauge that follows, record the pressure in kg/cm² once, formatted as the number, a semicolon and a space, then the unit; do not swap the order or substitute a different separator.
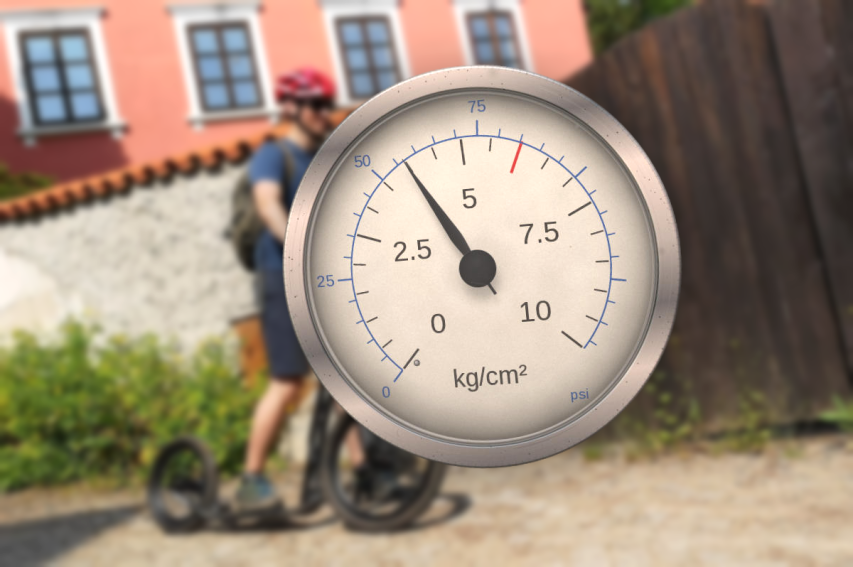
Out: 4; kg/cm²
